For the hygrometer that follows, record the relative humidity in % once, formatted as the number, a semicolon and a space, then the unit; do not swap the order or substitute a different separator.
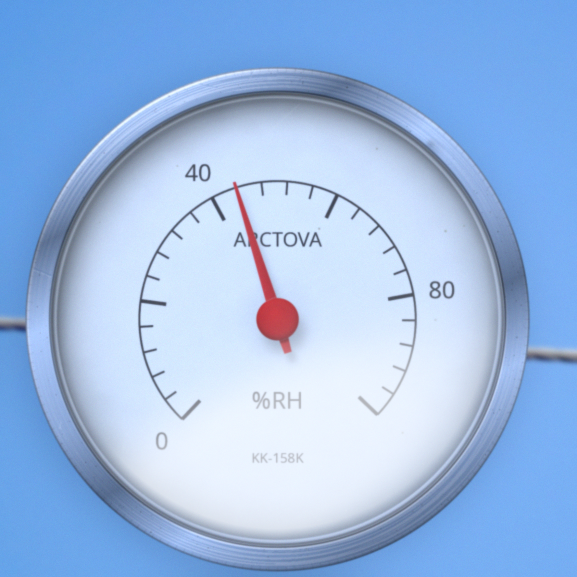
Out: 44; %
